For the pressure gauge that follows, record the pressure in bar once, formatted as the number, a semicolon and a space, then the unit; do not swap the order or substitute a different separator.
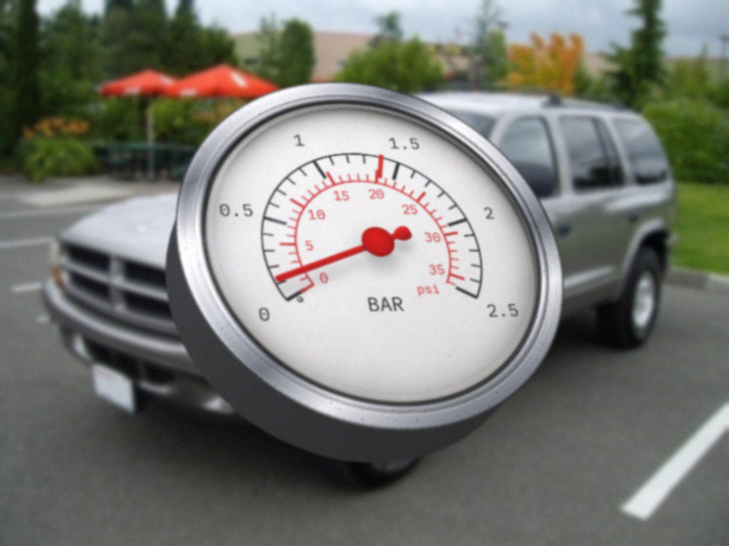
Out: 0.1; bar
